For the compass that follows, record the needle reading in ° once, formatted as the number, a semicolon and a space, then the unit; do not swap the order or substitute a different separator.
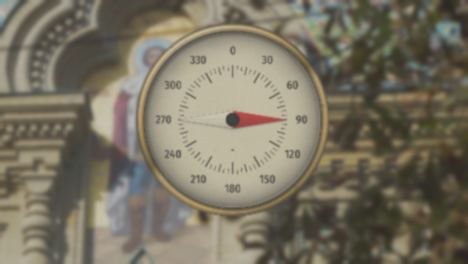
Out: 90; °
